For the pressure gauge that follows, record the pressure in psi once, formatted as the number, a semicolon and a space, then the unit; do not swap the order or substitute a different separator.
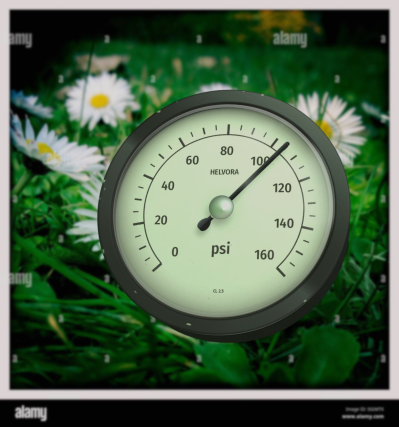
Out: 105; psi
